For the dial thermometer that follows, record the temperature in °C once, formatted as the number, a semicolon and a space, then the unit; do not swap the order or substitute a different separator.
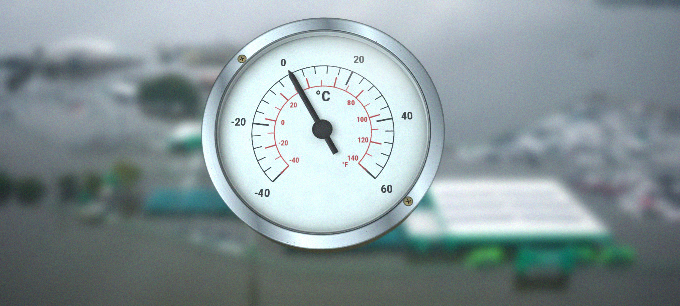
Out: 0; °C
